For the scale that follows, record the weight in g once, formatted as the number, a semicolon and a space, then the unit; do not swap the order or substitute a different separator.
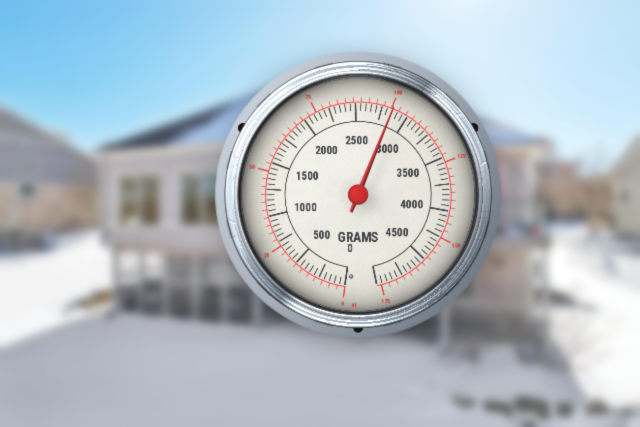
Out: 2850; g
